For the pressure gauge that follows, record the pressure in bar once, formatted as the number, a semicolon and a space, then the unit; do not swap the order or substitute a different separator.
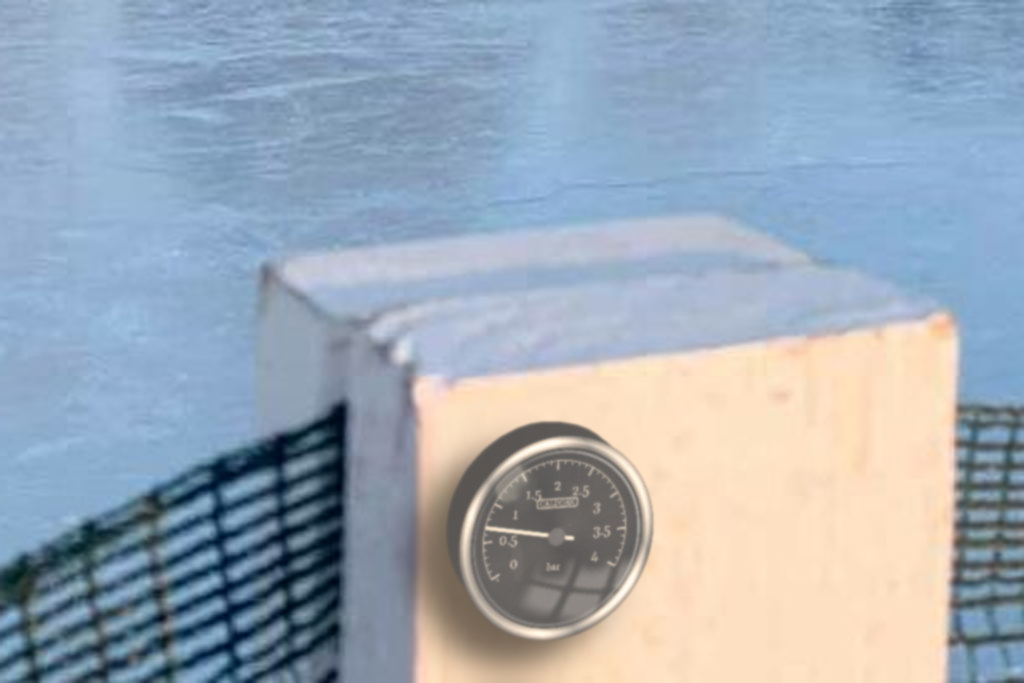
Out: 0.7; bar
